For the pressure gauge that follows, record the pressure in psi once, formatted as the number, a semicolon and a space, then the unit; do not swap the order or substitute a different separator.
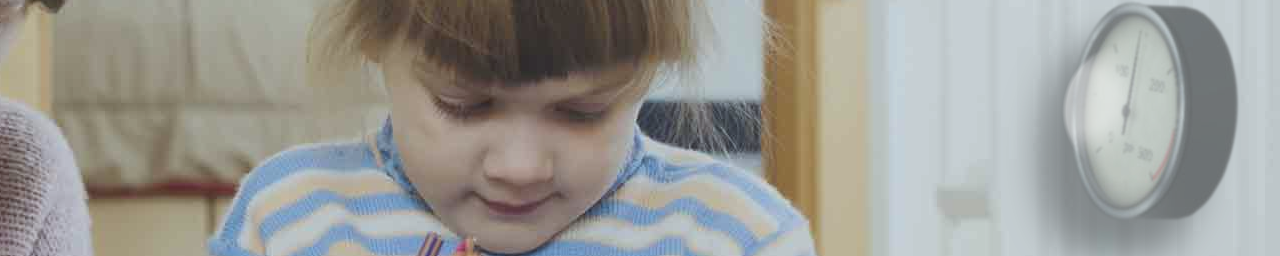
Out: 150; psi
